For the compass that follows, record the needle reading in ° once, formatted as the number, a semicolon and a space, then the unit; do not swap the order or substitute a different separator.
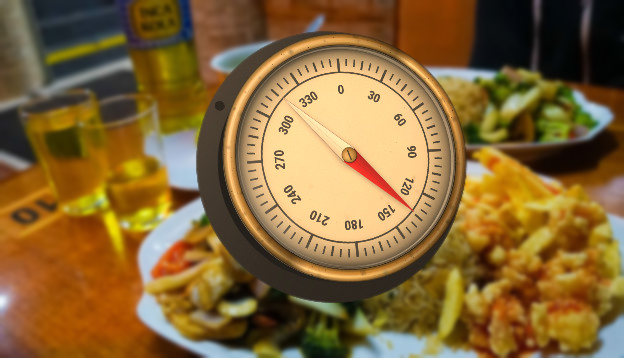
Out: 135; °
